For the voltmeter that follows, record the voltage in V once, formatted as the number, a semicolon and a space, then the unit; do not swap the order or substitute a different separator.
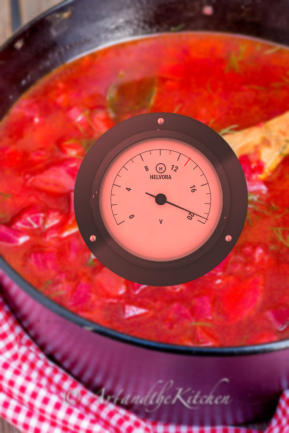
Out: 19.5; V
